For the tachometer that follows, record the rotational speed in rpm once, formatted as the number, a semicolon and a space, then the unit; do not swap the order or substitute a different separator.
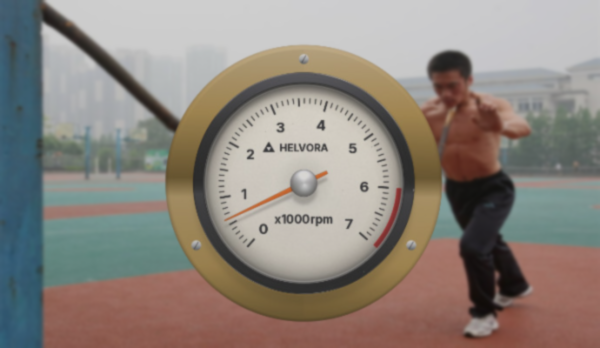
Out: 600; rpm
